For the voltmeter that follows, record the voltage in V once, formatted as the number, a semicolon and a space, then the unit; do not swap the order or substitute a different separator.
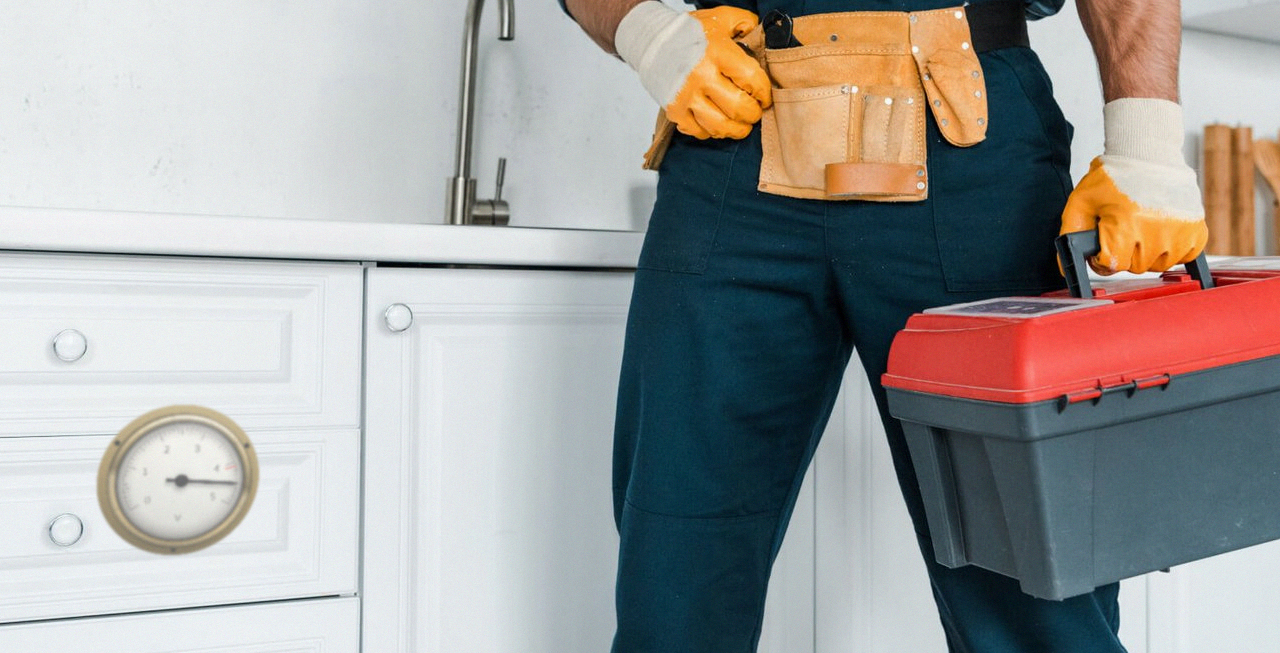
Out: 4.5; V
